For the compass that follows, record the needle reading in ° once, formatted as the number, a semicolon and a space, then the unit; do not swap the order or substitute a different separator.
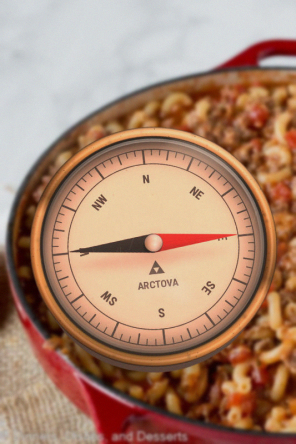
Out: 90; °
